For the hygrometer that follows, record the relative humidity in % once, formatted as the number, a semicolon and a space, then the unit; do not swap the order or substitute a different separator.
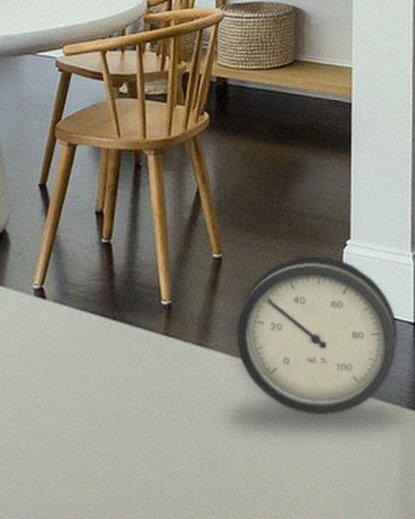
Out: 30; %
